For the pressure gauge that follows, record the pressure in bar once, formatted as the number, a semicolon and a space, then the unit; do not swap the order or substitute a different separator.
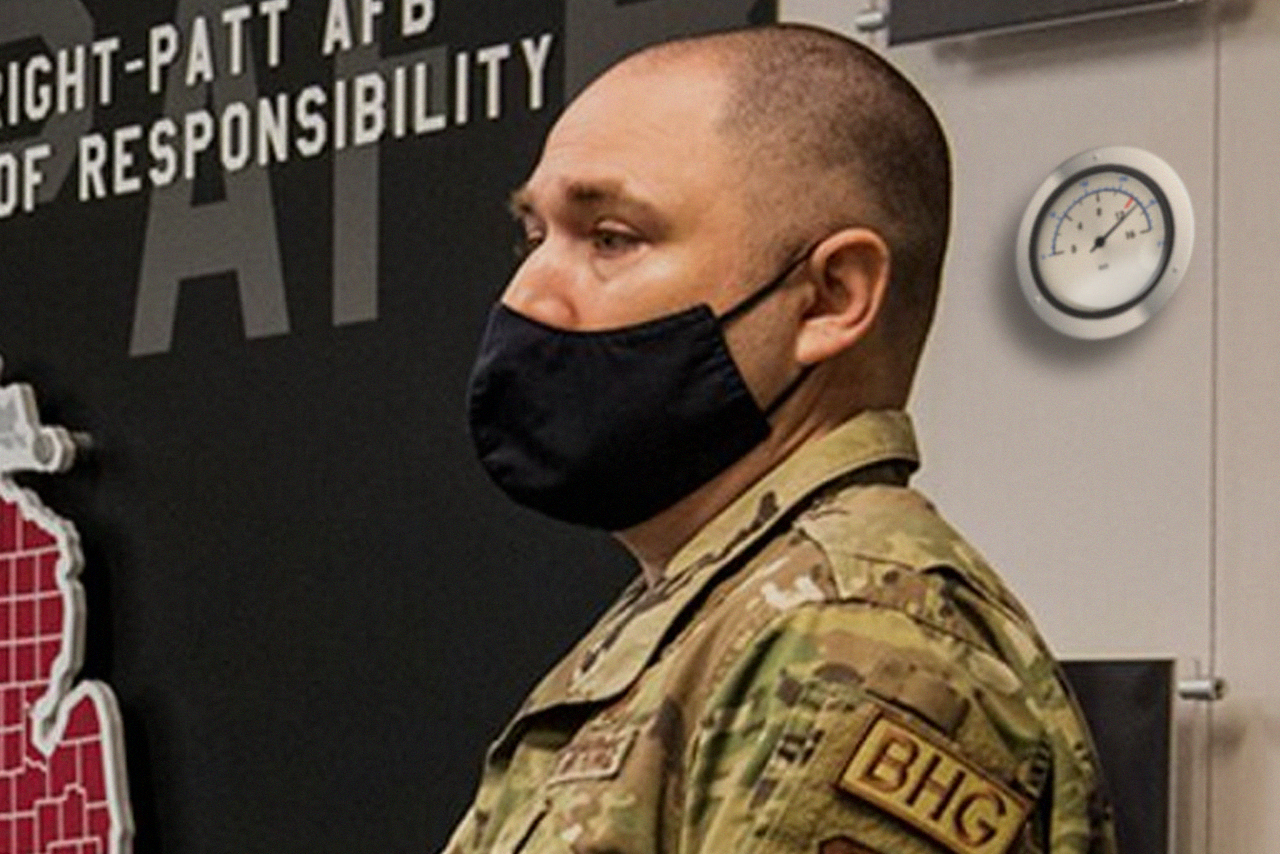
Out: 13; bar
